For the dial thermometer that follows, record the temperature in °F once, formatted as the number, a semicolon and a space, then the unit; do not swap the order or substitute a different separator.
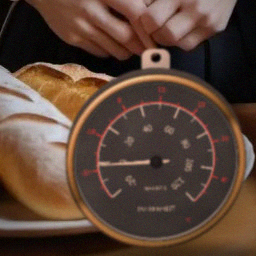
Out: 0; °F
